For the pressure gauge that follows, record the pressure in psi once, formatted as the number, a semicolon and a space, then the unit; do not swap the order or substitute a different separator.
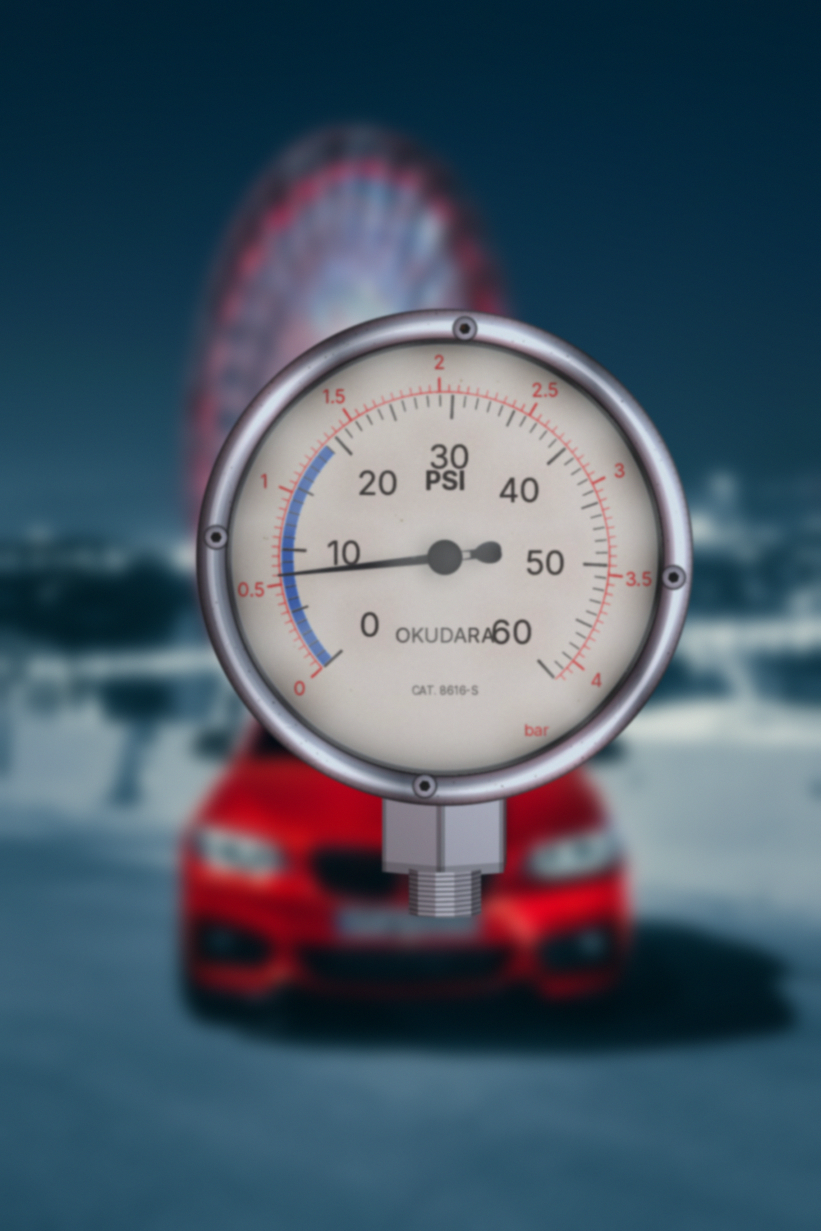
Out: 8; psi
